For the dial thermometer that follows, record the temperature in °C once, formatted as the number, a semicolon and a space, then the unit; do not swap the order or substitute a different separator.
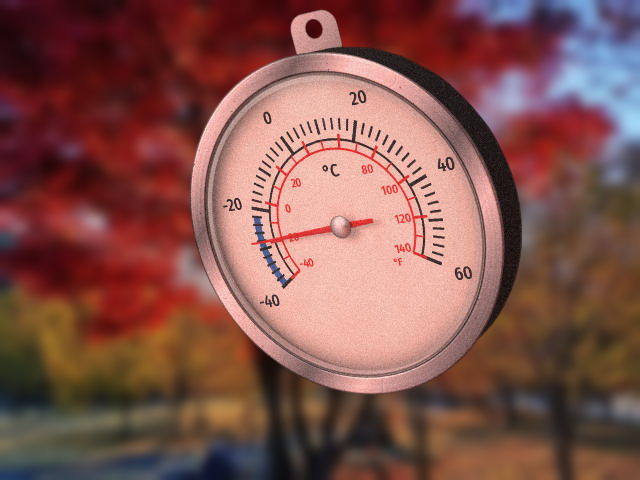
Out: -28; °C
